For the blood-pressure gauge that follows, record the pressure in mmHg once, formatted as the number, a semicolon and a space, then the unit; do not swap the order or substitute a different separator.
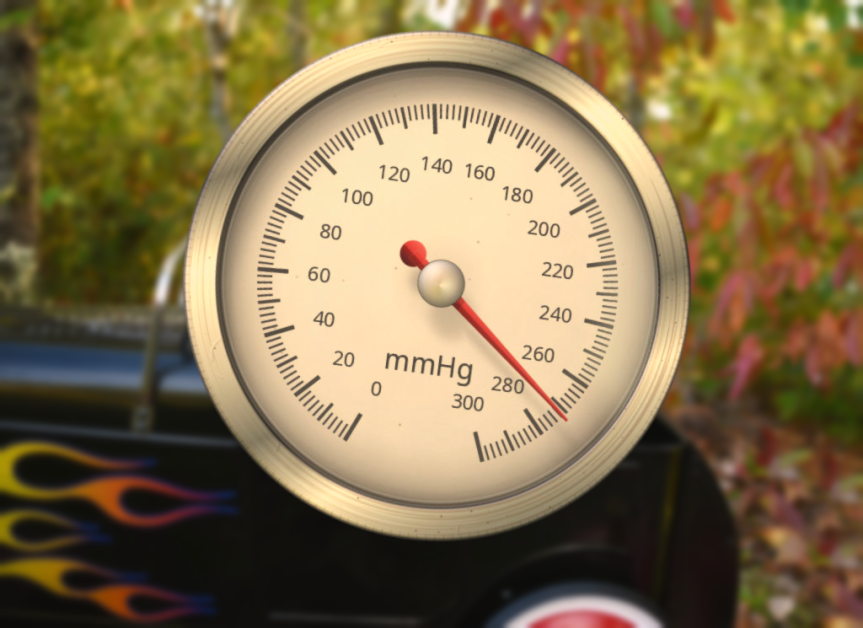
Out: 272; mmHg
